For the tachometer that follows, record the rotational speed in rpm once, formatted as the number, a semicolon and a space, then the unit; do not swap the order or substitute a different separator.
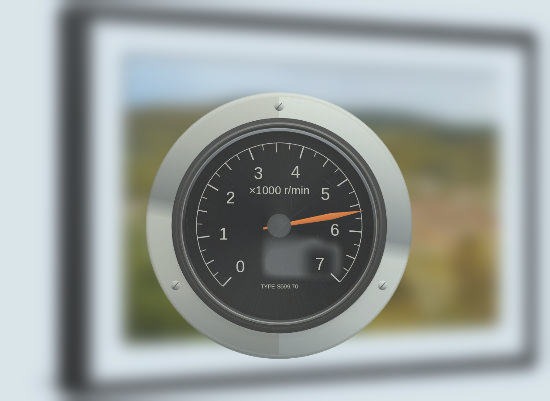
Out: 5625; rpm
